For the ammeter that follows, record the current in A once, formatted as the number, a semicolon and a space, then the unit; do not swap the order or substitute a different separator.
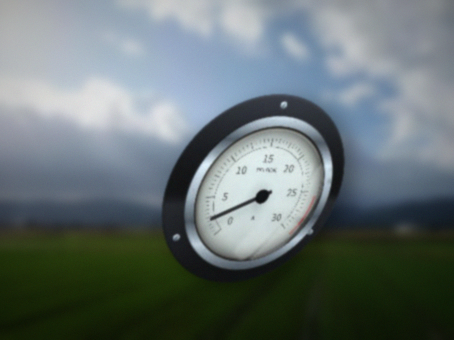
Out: 2.5; A
